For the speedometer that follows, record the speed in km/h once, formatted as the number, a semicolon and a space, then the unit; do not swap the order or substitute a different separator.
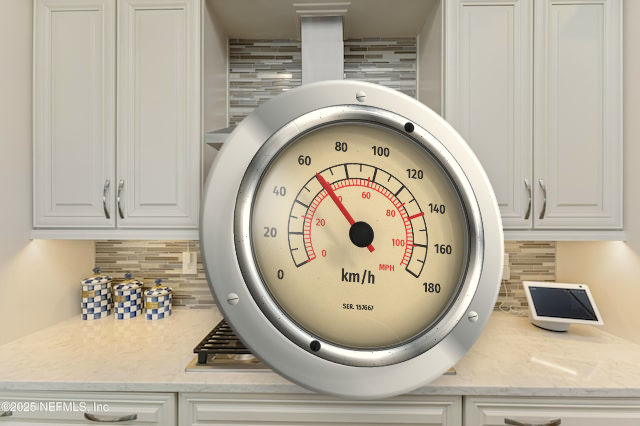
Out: 60; km/h
